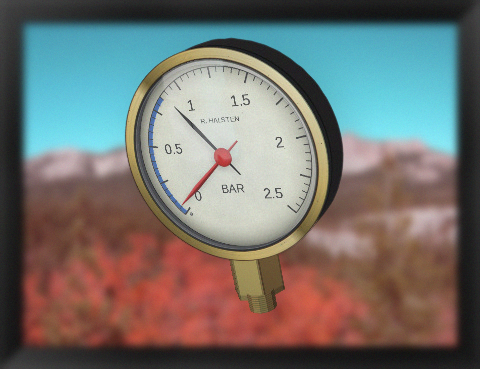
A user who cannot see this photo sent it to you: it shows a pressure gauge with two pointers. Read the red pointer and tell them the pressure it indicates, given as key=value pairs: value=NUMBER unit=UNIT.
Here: value=0.05 unit=bar
